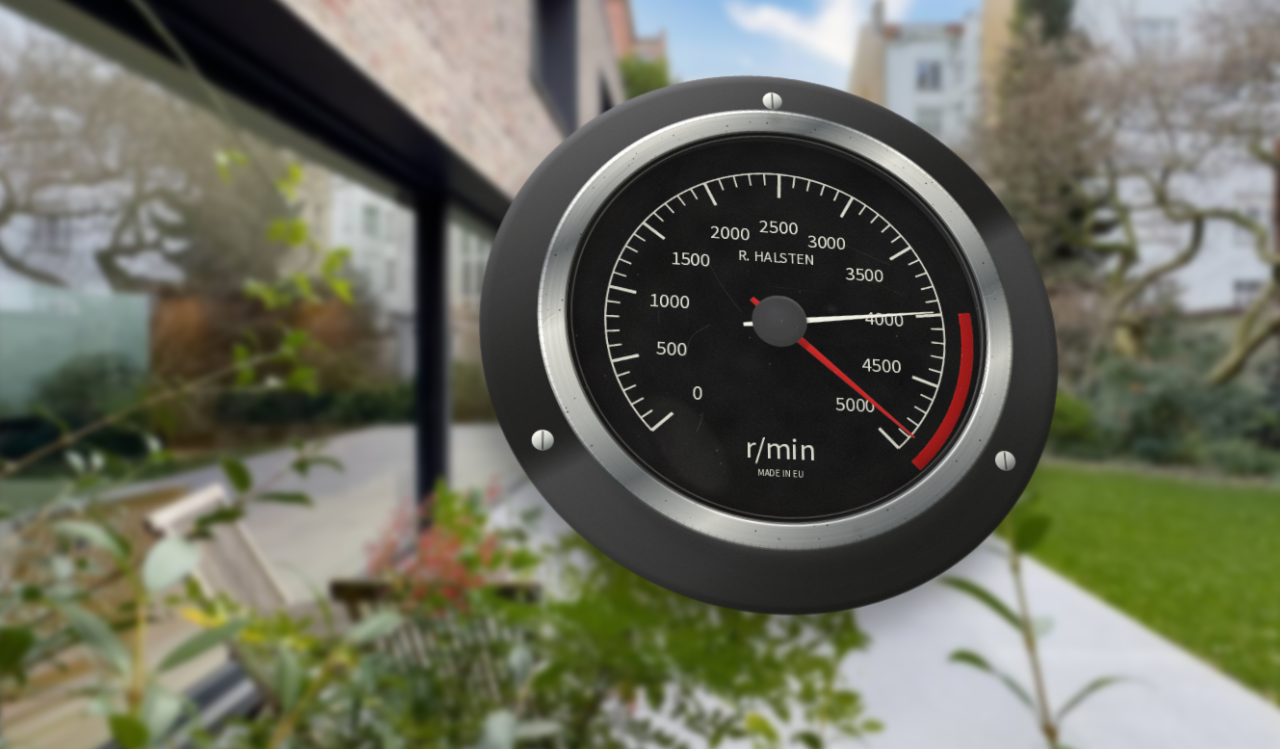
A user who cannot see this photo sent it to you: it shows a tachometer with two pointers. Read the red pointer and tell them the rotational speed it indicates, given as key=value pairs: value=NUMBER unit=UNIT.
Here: value=4900 unit=rpm
